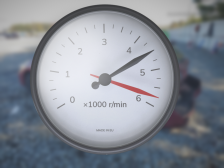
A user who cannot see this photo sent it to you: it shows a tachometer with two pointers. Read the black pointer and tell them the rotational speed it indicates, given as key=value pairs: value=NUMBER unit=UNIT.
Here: value=4500 unit=rpm
